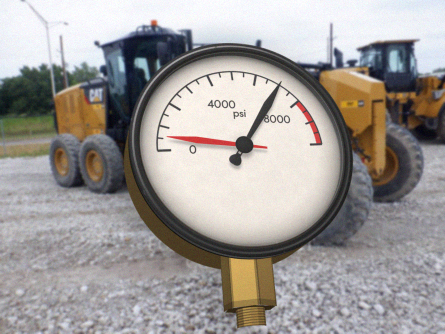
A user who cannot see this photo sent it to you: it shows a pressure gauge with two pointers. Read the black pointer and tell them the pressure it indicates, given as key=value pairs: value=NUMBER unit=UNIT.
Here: value=7000 unit=psi
